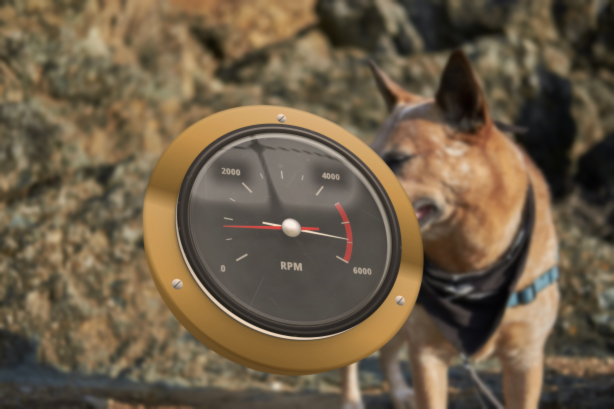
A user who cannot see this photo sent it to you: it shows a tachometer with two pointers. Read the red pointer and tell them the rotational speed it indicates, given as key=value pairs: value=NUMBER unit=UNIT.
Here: value=750 unit=rpm
